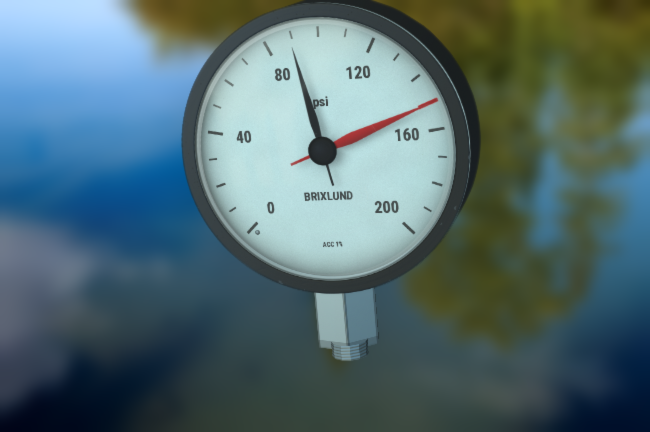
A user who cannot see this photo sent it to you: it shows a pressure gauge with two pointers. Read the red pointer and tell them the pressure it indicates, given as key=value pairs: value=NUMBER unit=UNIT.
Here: value=150 unit=psi
